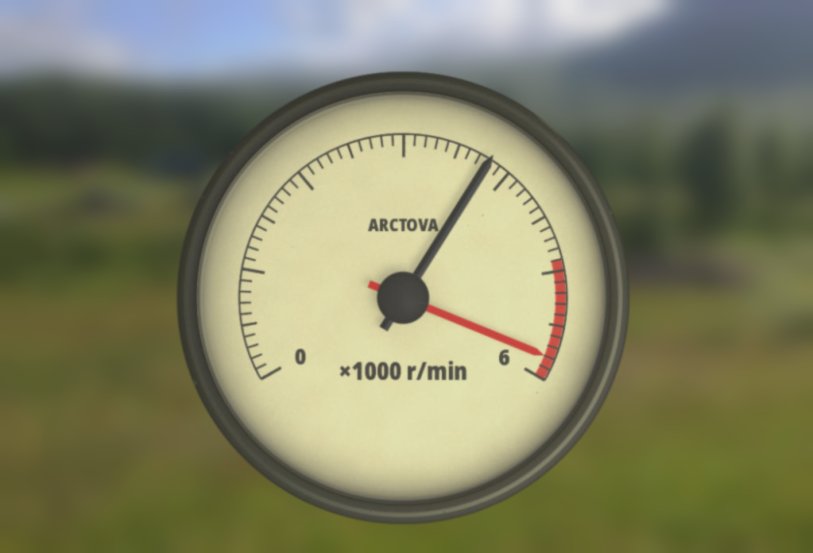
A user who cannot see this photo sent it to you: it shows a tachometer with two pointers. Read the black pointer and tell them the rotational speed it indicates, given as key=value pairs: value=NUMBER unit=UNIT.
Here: value=3800 unit=rpm
